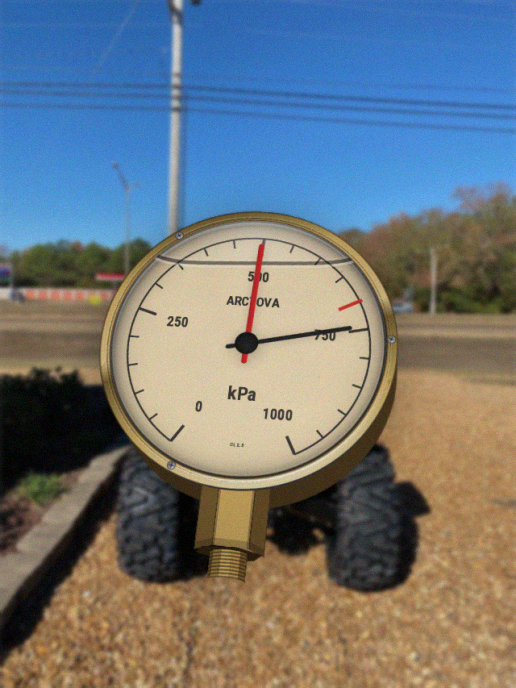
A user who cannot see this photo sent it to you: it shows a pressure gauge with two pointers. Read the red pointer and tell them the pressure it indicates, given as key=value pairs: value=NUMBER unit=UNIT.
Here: value=500 unit=kPa
